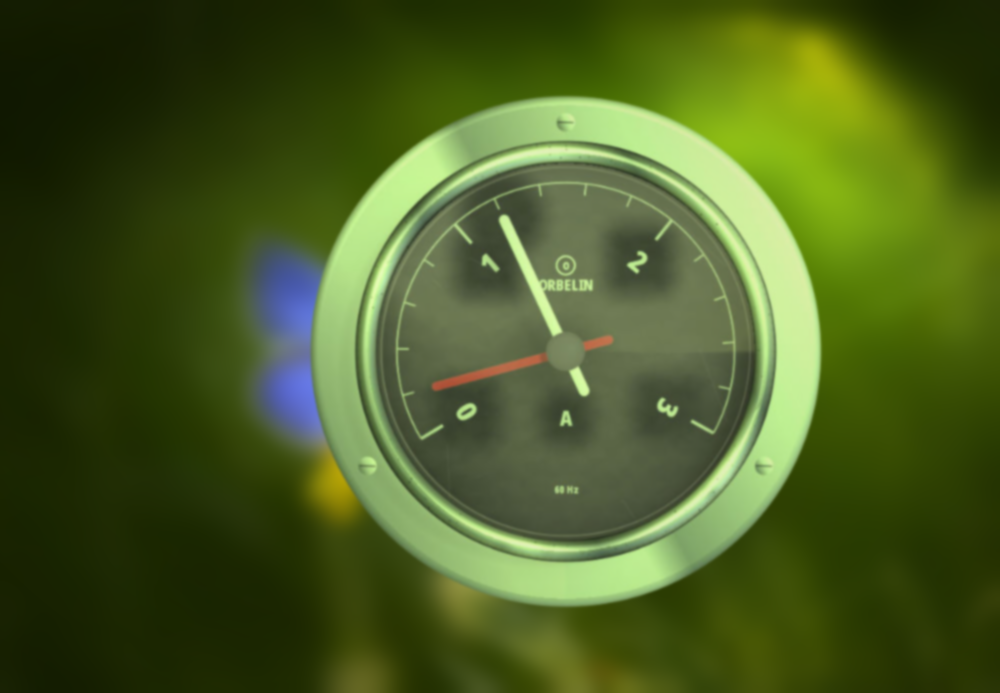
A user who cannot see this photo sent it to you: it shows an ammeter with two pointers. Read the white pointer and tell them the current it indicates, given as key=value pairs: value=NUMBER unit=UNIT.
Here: value=1.2 unit=A
